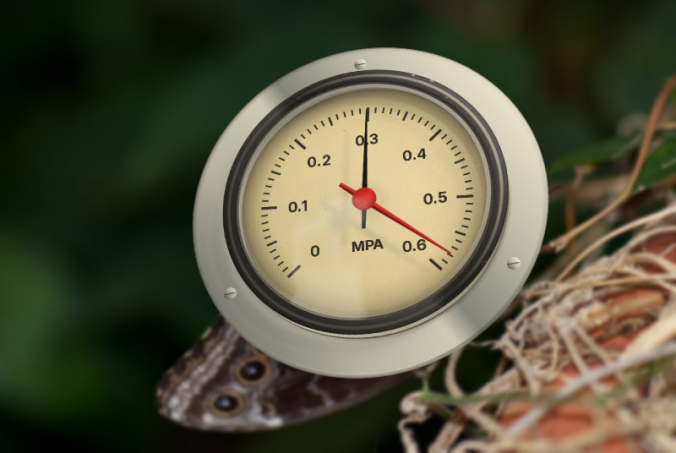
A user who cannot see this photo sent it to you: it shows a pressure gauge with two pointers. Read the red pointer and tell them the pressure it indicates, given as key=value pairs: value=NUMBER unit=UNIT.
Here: value=0.58 unit=MPa
